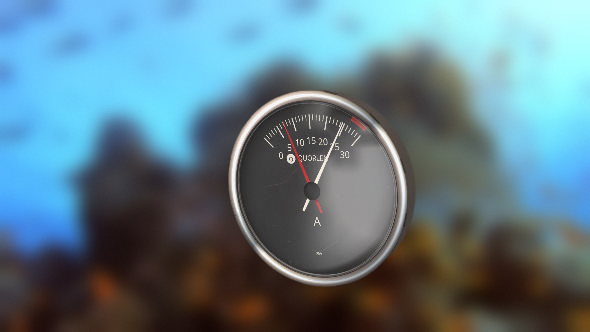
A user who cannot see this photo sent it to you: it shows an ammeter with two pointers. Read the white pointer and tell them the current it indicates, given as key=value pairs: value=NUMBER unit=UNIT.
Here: value=25 unit=A
